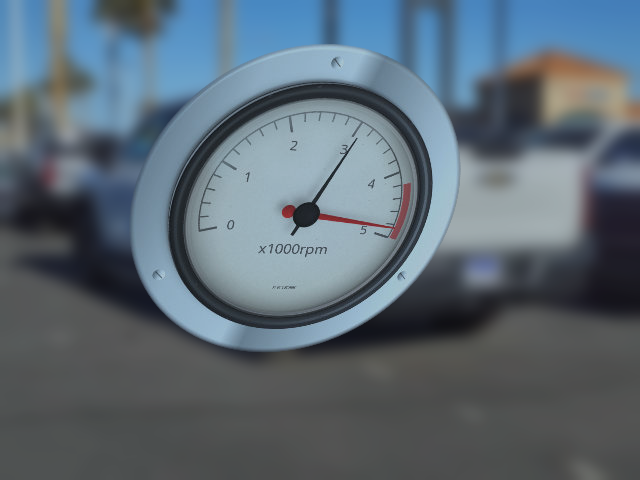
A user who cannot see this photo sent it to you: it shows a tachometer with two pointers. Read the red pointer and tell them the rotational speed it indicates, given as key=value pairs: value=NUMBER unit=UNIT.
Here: value=4800 unit=rpm
